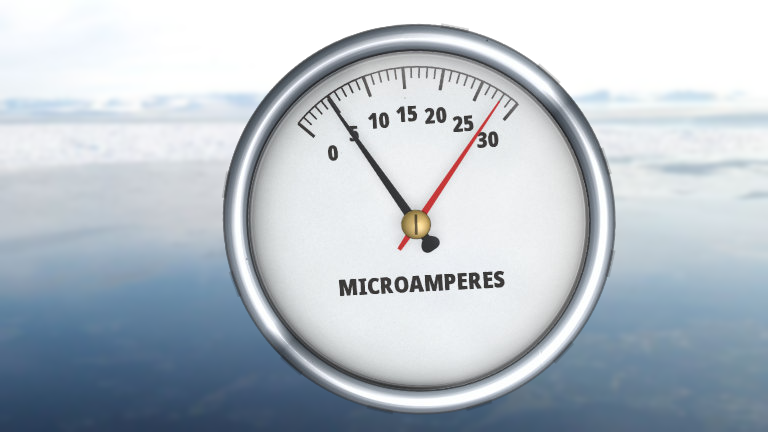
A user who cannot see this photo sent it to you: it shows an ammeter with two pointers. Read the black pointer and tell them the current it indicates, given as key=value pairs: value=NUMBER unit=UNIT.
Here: value=5 unit=µA
